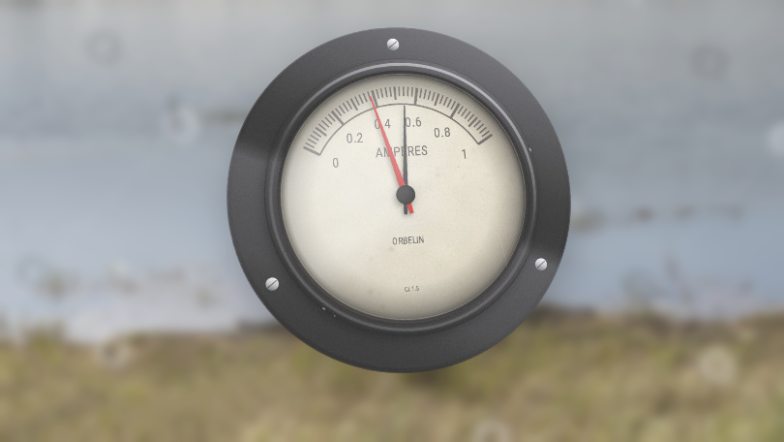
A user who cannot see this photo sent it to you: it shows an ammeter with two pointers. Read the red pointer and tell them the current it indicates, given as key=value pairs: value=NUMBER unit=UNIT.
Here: value=0.38 unit=A
